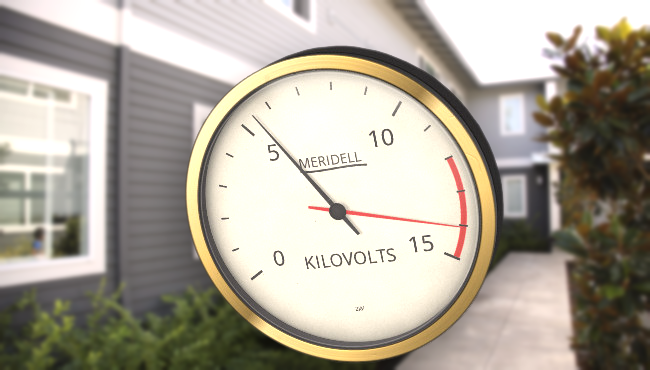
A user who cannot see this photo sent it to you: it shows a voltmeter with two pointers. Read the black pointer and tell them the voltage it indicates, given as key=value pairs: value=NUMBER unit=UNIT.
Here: value=5.5 unit=kV
